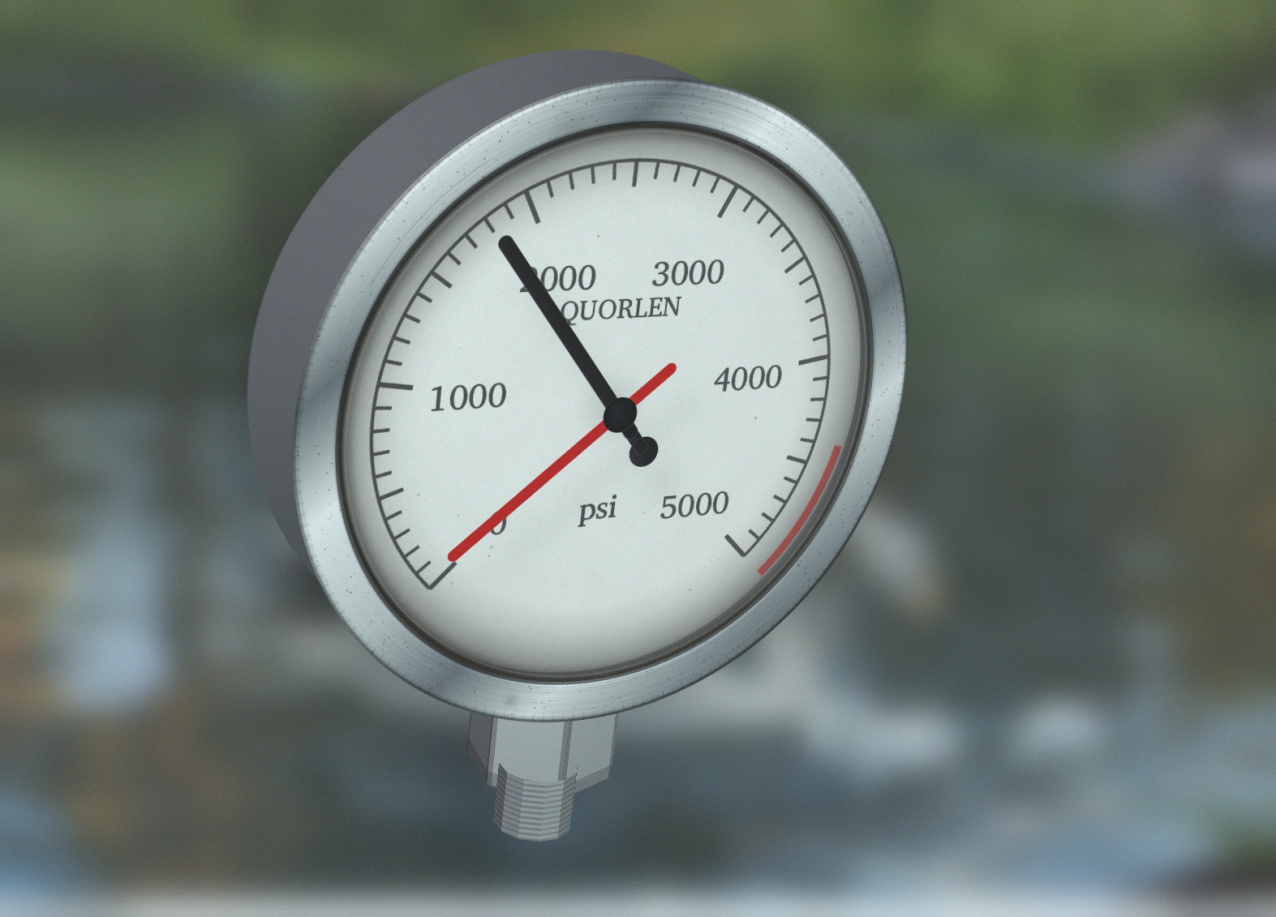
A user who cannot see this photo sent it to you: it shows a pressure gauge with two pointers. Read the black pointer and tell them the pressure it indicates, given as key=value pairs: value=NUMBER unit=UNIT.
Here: value=1800 unit=psi
